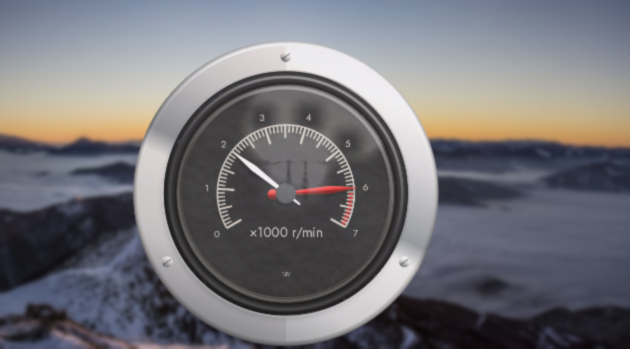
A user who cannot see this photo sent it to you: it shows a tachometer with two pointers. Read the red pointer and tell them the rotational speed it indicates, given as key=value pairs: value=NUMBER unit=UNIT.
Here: value=6000 unit=rpm
